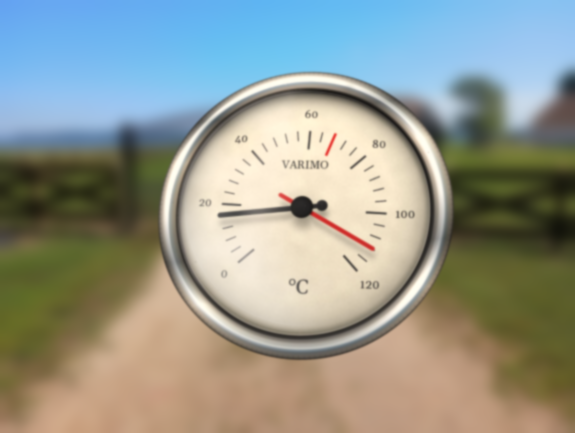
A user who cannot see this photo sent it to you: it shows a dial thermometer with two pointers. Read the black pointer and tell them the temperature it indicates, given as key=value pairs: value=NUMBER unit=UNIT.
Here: value=16 unit=°C
